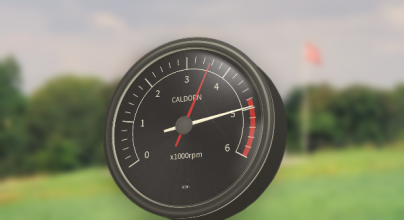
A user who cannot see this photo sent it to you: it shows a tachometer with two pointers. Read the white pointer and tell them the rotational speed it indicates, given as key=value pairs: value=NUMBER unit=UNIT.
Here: value=5000 unit=rpm
